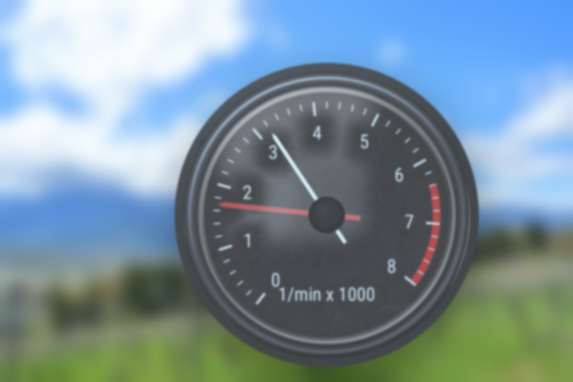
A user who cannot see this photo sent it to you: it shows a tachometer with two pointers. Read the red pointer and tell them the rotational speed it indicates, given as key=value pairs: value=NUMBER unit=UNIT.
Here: value=1700 unit=rpm
